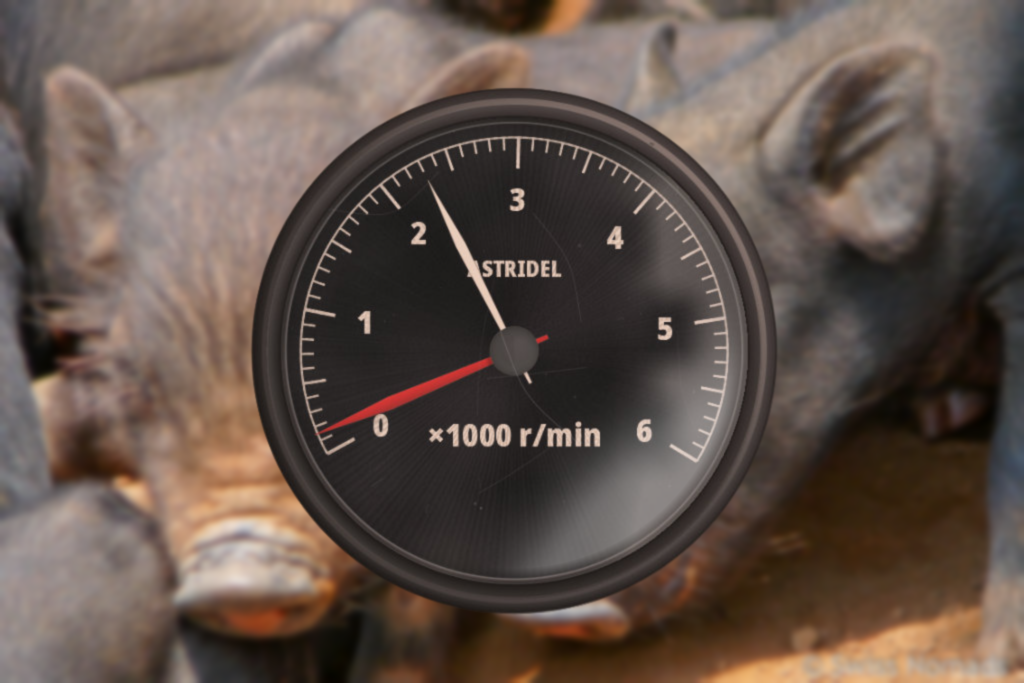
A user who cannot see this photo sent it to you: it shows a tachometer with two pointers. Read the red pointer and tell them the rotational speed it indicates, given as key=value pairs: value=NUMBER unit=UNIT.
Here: value=150 unit=rpm
